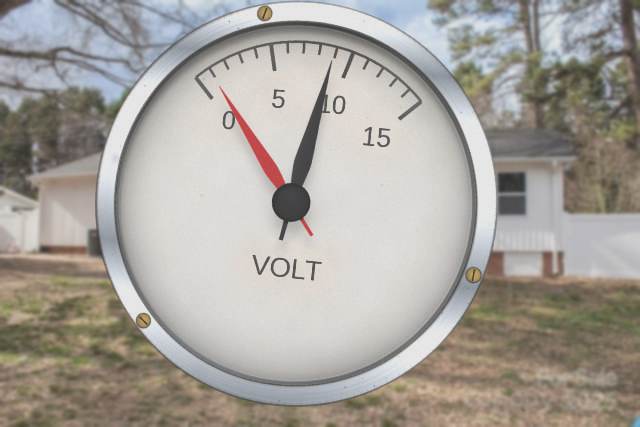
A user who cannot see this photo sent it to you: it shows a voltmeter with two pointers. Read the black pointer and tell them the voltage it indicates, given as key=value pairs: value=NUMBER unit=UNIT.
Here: value=9 unit=V
